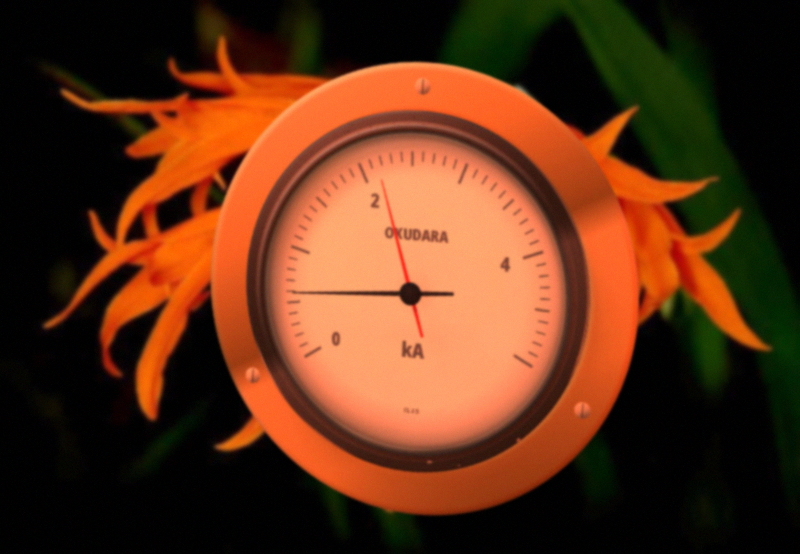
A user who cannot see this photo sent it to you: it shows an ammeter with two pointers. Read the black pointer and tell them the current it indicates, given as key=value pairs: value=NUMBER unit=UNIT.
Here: value=0.6 unit=kA
